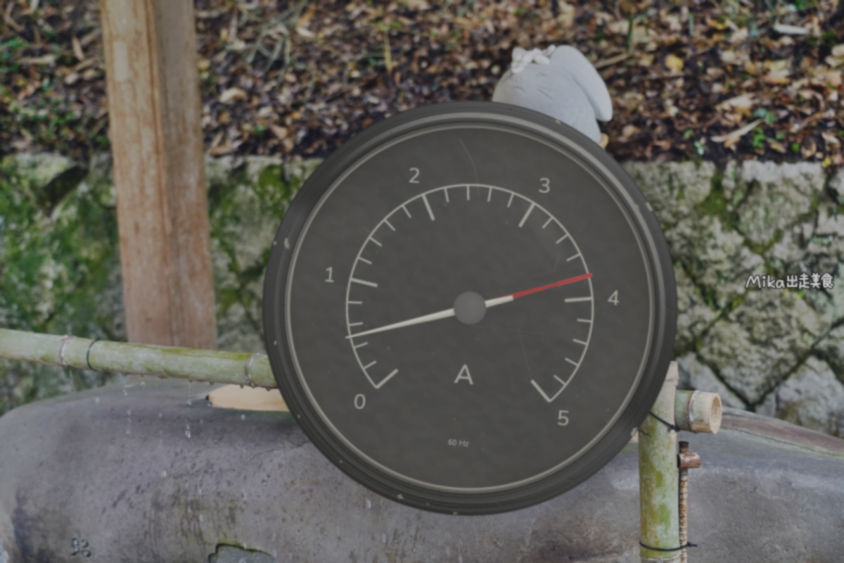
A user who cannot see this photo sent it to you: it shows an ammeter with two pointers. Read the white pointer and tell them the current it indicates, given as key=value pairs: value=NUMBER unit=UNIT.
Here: value=0.5 unit=A
